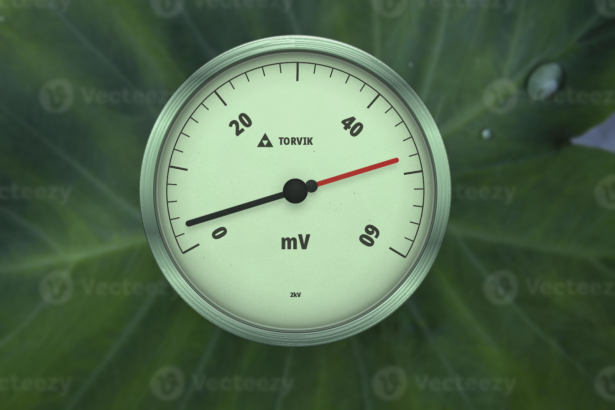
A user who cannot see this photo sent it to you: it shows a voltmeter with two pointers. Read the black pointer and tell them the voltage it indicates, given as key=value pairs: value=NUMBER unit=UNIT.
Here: value=3 unit=mV
